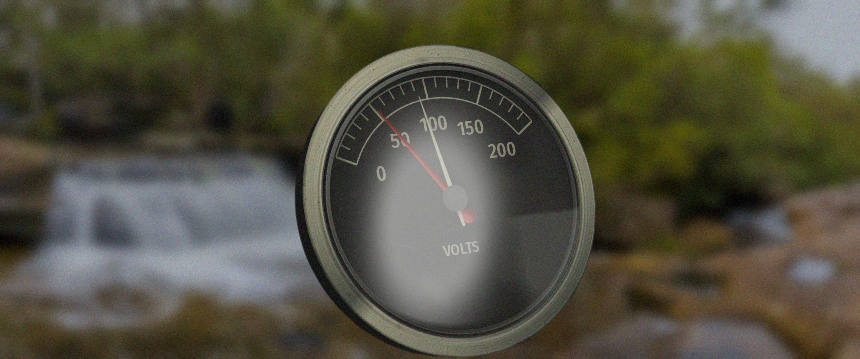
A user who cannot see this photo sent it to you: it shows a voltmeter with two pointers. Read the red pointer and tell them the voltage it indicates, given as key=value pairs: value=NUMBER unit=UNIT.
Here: value=50 unit=V
